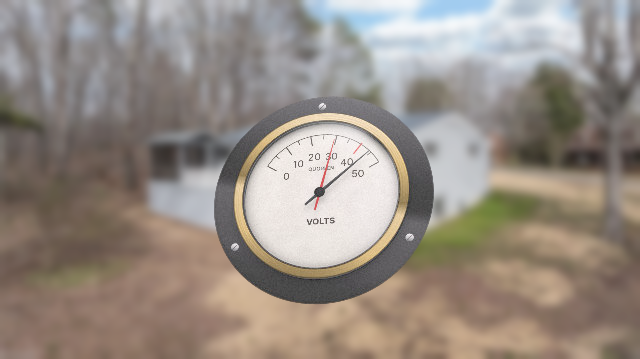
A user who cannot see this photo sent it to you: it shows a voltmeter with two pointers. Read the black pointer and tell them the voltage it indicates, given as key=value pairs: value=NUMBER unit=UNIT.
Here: value=45 unit=V
